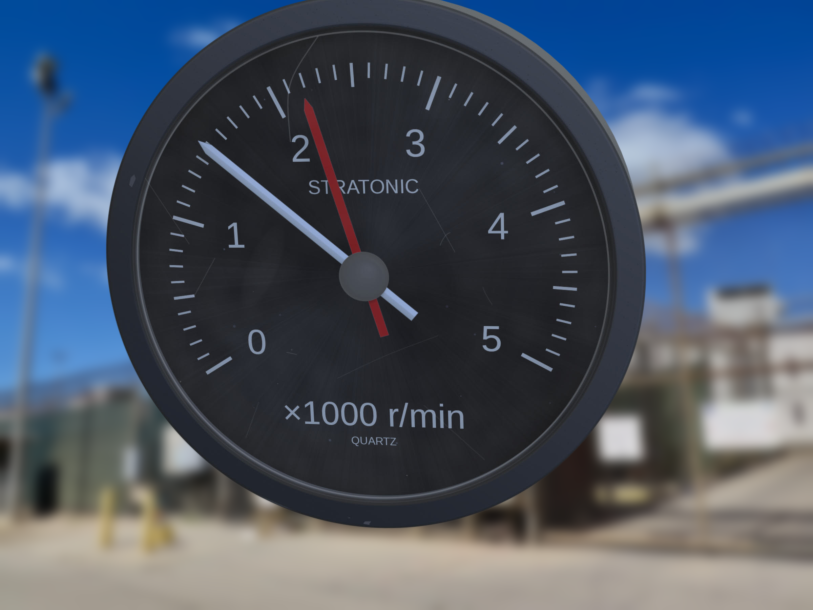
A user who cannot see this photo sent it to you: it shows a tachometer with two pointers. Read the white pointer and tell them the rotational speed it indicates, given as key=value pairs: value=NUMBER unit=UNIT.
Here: value=1500 unit=rpm
